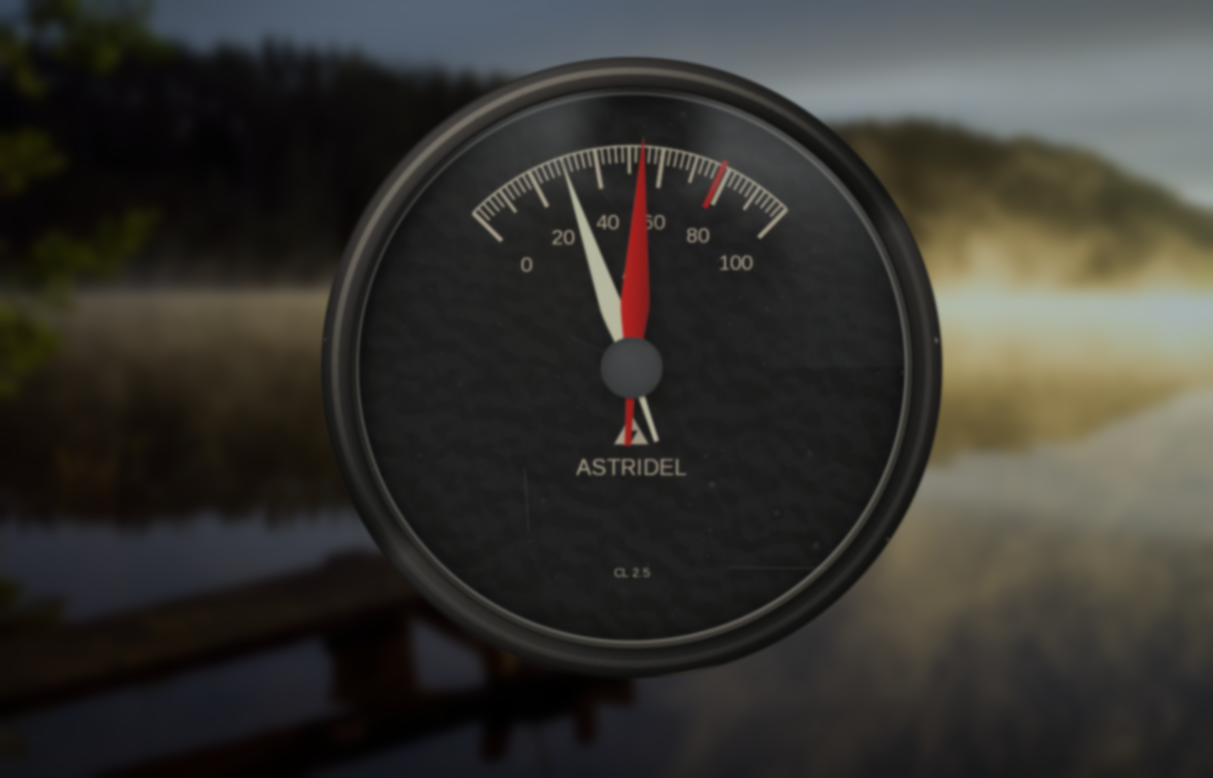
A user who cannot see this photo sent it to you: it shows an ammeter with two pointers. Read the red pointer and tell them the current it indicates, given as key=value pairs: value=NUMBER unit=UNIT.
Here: value=54 unit=A
